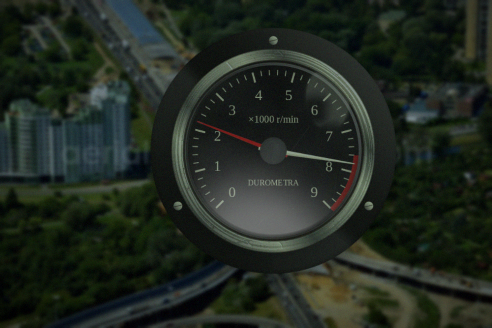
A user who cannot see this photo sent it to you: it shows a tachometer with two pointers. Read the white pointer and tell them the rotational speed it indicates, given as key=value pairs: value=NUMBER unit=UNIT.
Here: value=7800 unit=rpm
